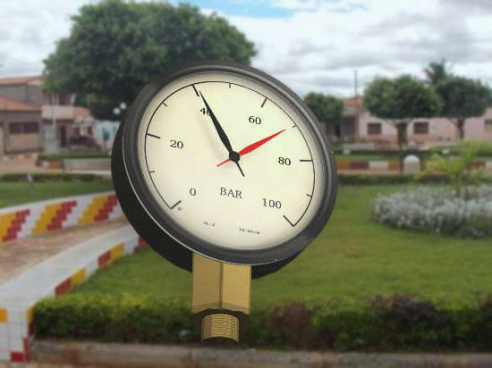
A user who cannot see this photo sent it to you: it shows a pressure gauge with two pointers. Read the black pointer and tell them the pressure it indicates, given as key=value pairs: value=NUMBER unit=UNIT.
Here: value=40 unit=bar
